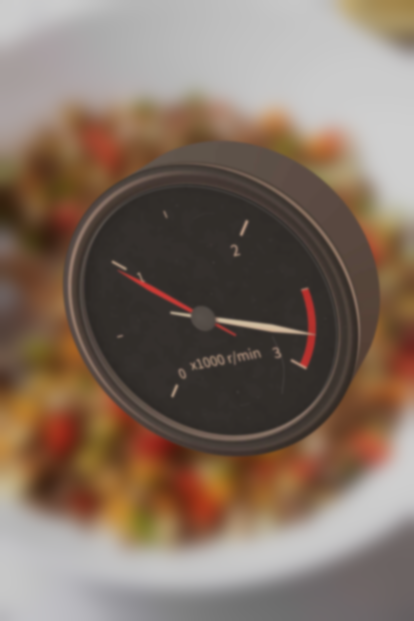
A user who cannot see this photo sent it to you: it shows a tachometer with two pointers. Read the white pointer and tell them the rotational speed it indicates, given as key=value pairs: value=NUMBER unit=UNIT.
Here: value=2750 unit=rpm
